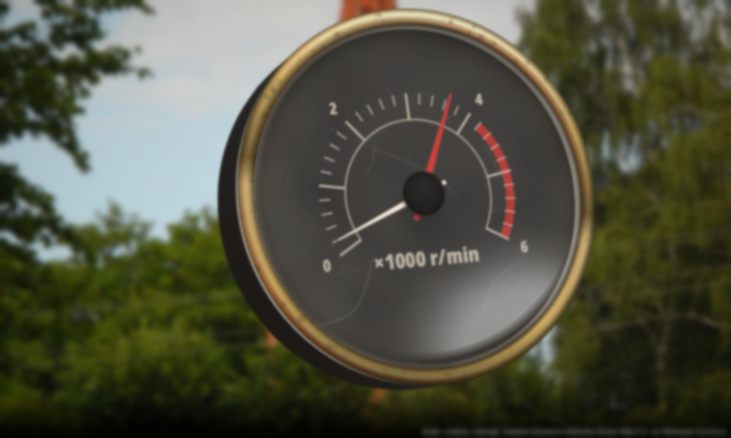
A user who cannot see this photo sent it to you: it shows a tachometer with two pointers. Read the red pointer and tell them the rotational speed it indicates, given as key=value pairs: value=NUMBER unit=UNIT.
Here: value=3600 unit=rpm
